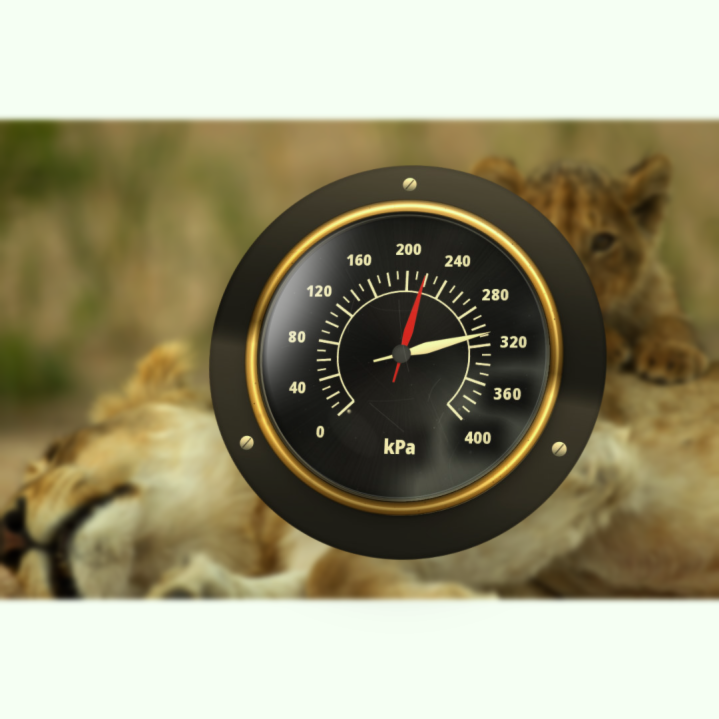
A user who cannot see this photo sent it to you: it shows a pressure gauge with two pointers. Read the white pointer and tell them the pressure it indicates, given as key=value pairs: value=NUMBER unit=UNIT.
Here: value=310 unit=kPa
